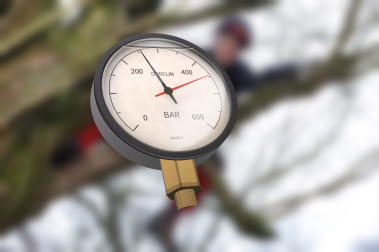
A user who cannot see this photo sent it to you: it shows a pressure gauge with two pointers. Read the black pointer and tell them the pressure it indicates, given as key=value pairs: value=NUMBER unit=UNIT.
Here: value=250 unit=bar
